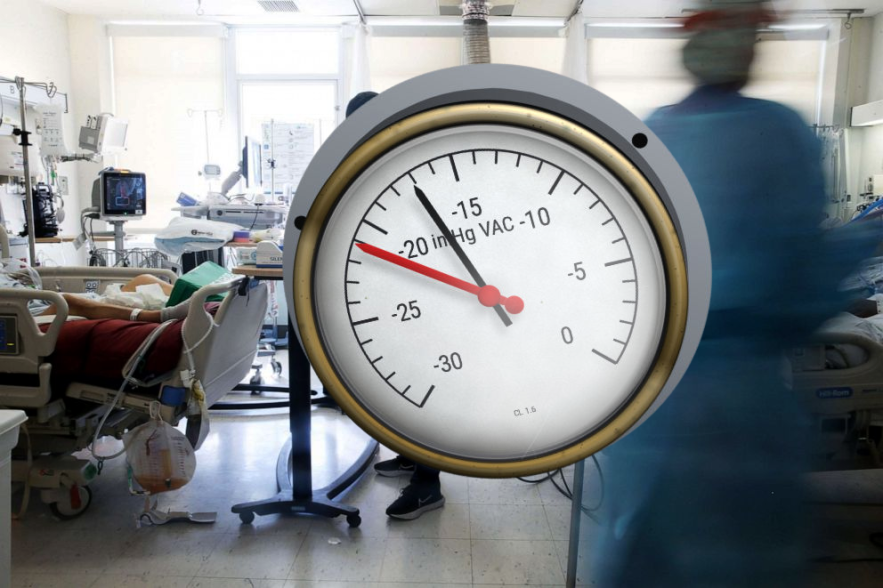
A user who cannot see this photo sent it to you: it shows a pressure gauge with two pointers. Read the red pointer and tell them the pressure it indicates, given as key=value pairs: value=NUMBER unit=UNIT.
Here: value=-21 unit=inHg
